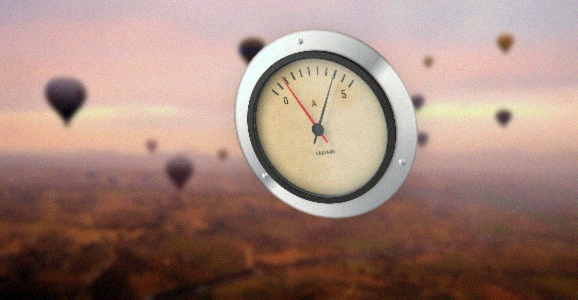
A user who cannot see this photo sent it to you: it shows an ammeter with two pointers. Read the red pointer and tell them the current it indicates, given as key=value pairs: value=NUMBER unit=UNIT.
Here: value=1 unit=A
